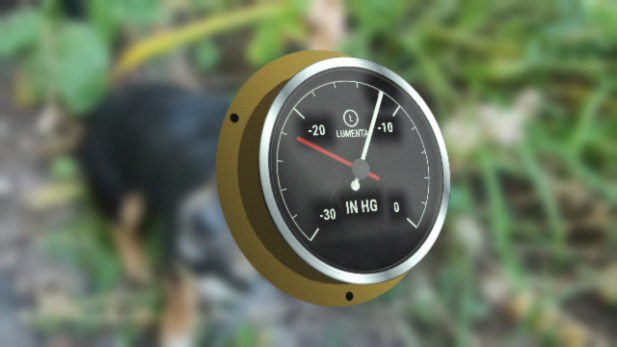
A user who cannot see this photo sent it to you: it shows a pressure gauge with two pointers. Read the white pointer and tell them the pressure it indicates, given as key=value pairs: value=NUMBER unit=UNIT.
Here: value=-12 unit=inHg
